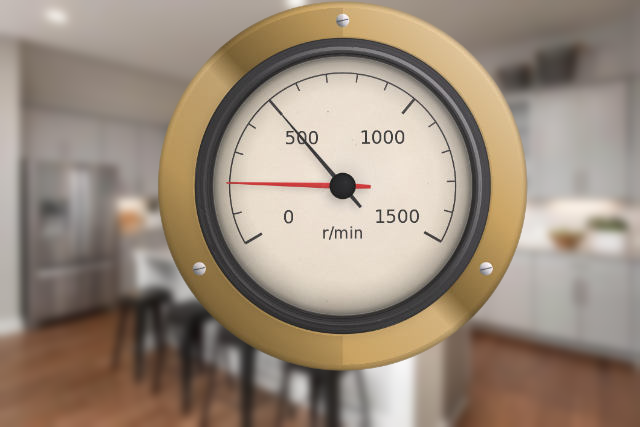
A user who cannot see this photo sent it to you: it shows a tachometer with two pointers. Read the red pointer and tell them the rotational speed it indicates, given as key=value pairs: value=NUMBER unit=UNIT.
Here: value=200 unit=rpm
